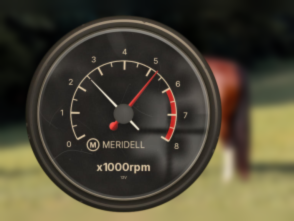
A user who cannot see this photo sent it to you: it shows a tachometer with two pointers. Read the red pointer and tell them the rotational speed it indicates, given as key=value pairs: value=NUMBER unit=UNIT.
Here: value=5250 unit=rpm
